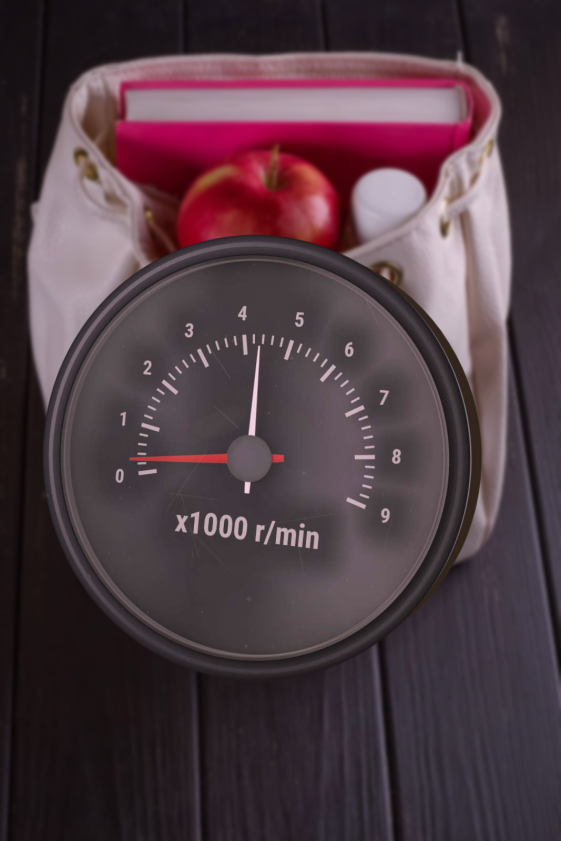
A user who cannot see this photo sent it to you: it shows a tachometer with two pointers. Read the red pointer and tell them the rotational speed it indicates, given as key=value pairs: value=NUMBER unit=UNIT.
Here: value=300 unit=rpm
